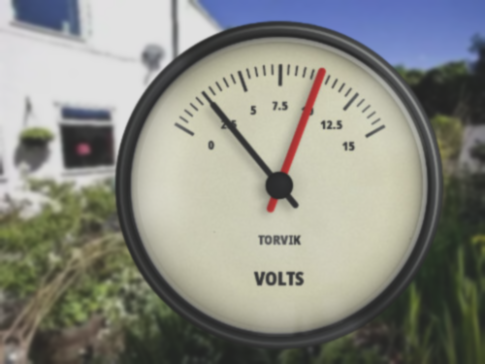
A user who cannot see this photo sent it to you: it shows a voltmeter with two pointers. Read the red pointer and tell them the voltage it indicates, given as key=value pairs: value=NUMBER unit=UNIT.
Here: value=10 unit=V
